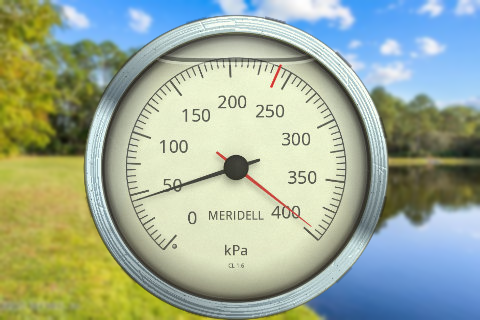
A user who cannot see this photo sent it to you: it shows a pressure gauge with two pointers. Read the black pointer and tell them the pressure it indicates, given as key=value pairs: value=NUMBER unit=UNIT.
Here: value=45 unit=kPa
